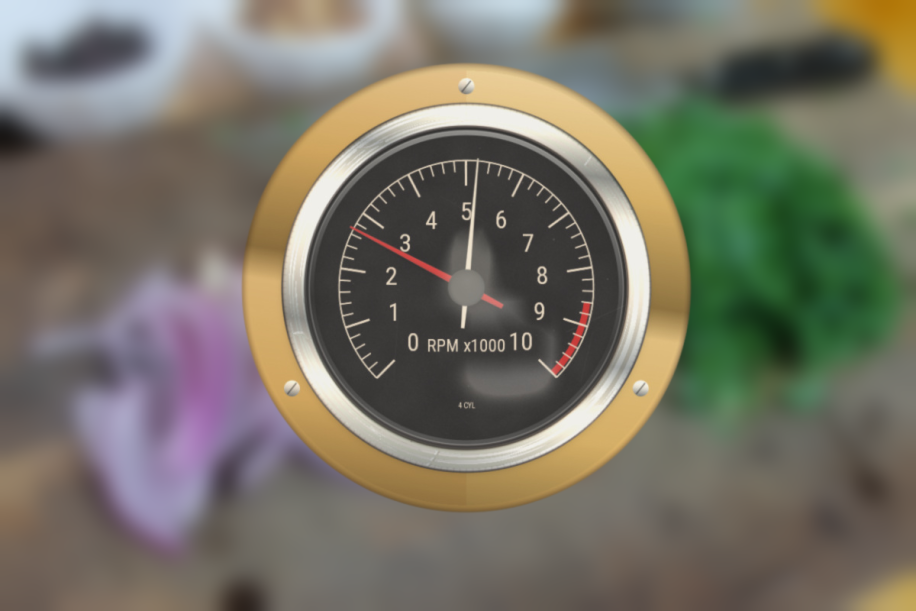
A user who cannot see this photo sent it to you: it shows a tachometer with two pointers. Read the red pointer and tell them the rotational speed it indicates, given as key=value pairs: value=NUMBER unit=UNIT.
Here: value=2700 unit=rpm
